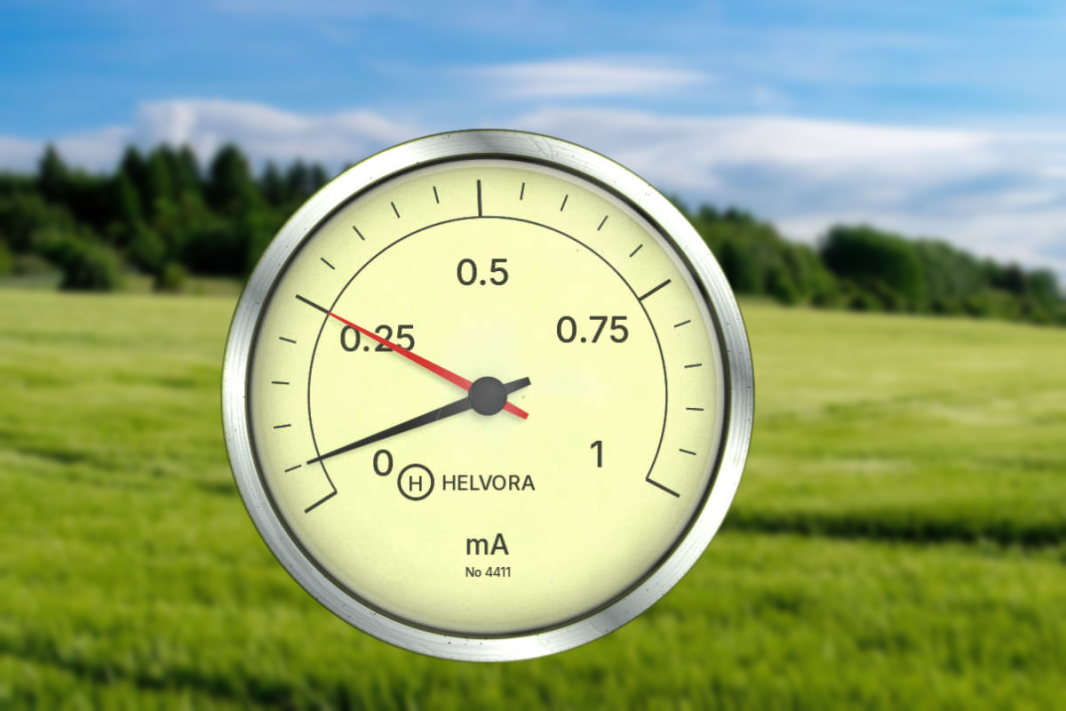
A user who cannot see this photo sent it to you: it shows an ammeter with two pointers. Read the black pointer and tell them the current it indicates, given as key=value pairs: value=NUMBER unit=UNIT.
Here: value=0.05 unit=mA
